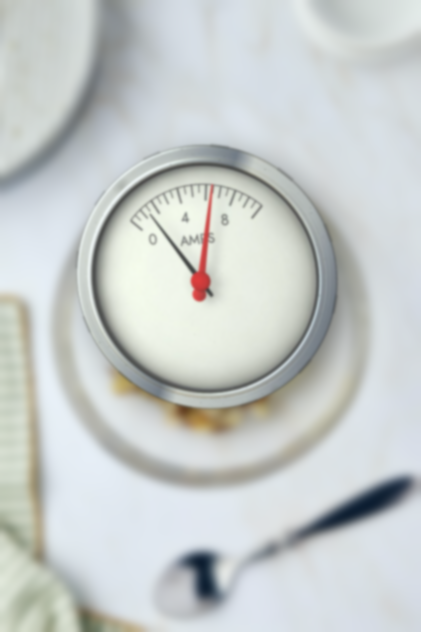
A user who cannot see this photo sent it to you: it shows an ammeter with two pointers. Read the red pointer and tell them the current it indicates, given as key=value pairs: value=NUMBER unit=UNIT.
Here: value=6.5 unit=A
